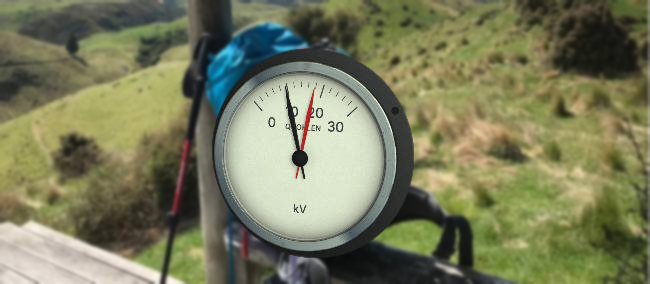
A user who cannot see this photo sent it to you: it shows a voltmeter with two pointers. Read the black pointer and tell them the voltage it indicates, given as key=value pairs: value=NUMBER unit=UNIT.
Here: value=10 unit=kV
